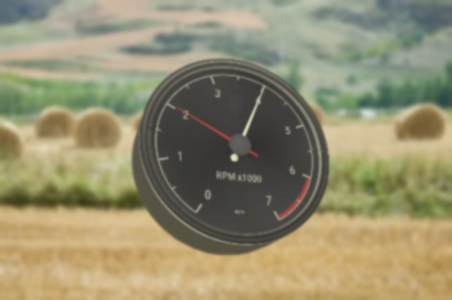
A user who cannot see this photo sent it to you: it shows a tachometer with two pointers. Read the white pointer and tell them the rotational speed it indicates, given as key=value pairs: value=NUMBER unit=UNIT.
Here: value=4000 unit=rpm
